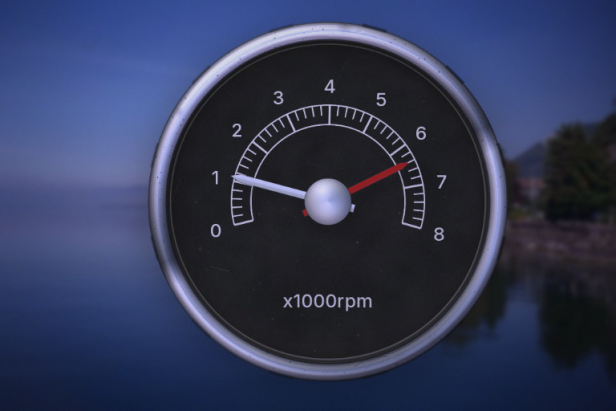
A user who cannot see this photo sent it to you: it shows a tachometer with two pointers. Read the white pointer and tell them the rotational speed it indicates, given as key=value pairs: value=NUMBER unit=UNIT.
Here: value=1100 unit=rpm
